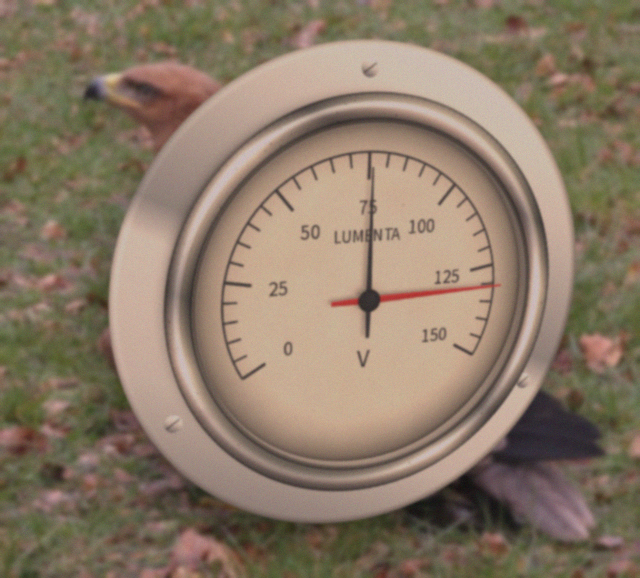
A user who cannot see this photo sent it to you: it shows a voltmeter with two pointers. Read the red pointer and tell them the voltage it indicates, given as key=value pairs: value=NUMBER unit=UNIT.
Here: value=130 unit=V
